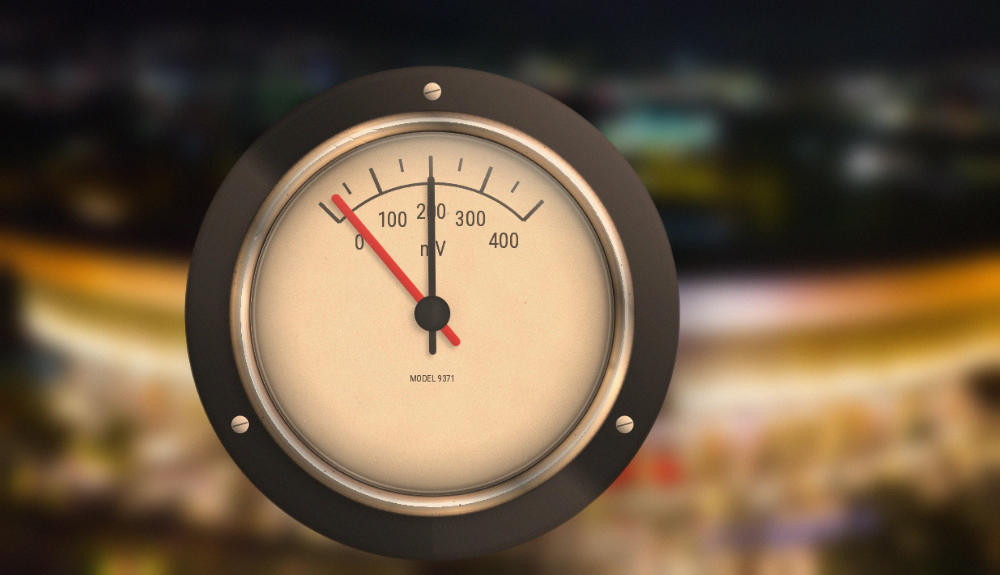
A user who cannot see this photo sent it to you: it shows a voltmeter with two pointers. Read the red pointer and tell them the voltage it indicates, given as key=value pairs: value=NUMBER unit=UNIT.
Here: value=25 unit=mV
